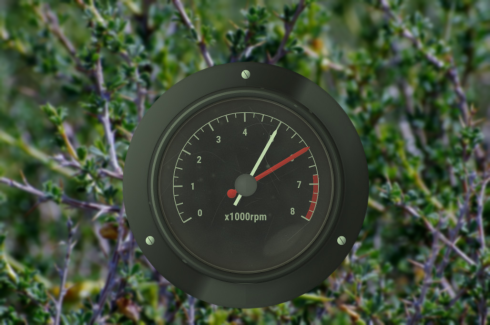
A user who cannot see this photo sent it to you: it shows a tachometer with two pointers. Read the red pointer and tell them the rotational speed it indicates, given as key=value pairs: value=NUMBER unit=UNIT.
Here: value=6000 unit=rpm
